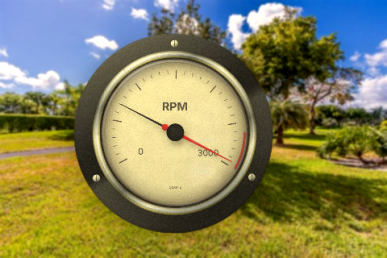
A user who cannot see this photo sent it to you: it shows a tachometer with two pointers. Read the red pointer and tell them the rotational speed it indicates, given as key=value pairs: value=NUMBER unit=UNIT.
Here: value=2950 unit=rpm
